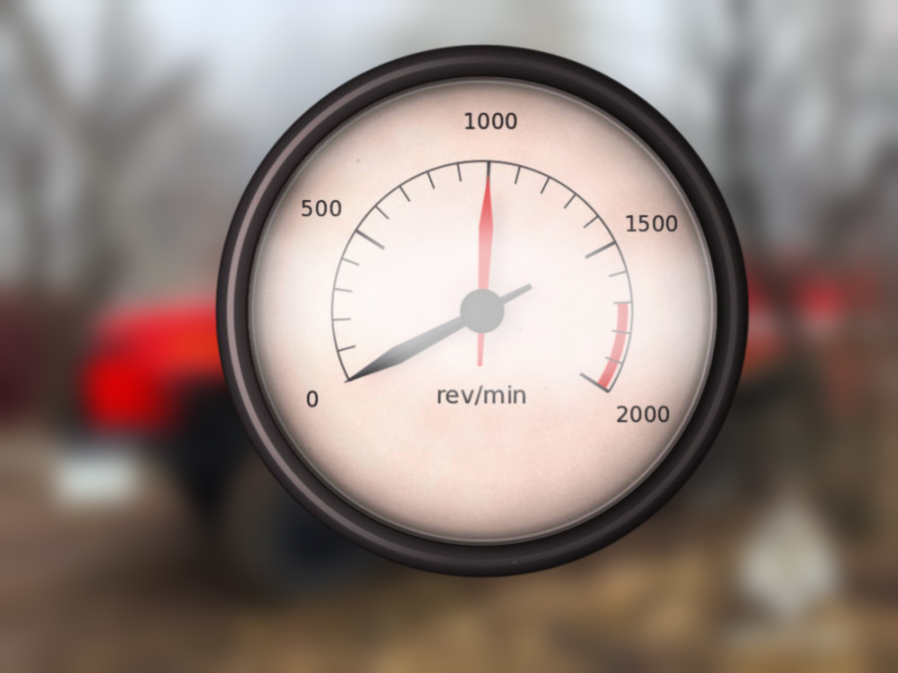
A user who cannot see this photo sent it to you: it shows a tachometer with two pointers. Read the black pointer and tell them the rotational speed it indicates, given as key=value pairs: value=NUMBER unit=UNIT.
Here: value=0 unit=rpm
